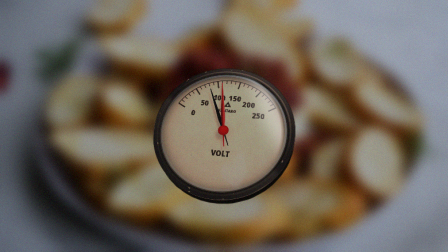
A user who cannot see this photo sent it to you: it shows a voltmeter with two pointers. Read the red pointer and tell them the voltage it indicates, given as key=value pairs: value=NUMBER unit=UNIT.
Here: value=110 unit=V
